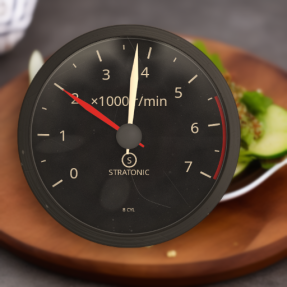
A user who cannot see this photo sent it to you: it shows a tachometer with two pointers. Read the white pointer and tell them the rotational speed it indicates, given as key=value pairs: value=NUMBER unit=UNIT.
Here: value=3750 unit=rpm
